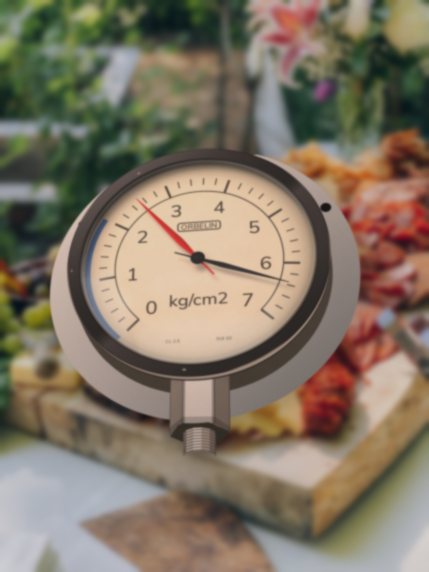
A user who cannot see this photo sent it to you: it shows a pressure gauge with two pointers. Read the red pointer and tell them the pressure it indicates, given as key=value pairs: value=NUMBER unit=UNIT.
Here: value=2.5 unit=kg/cm²
